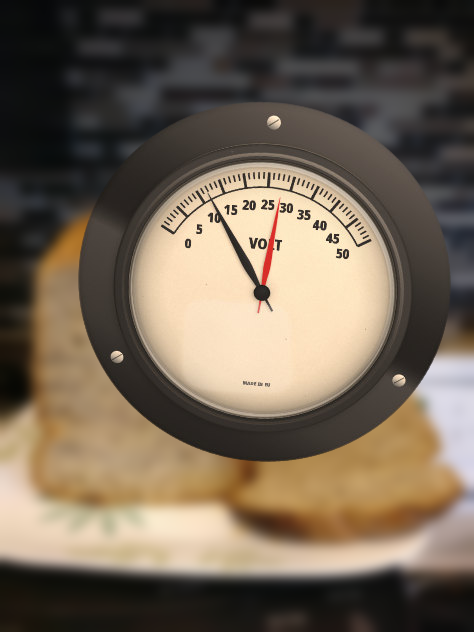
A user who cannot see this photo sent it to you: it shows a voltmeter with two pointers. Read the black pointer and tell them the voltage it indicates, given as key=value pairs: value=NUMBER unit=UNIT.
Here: value=12 unit=V
